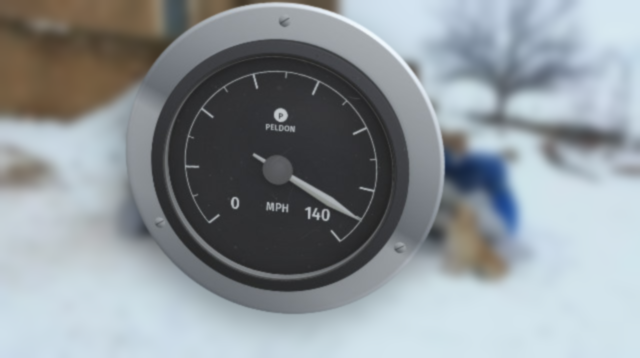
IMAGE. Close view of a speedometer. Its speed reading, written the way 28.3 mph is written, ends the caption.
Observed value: 130 mph
